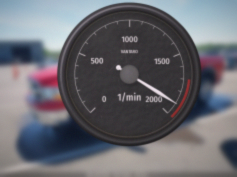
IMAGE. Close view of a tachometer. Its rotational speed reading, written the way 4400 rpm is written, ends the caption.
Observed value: 1900 rpm
